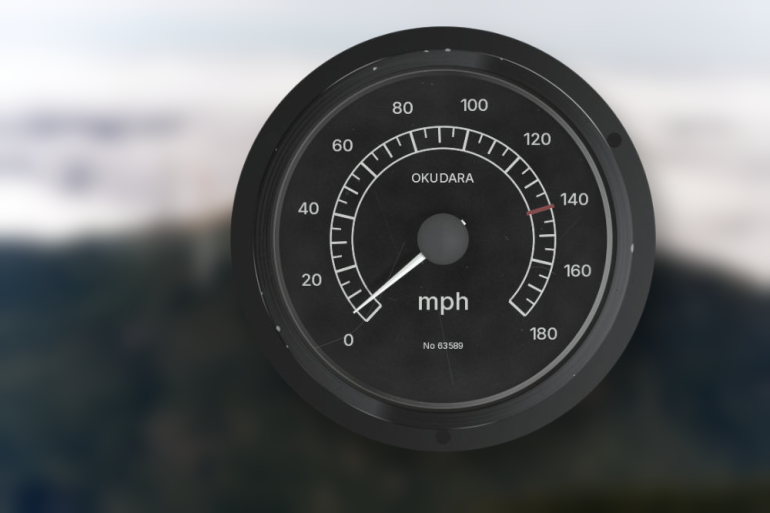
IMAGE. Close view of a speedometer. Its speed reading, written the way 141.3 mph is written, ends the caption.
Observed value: 5 mph
